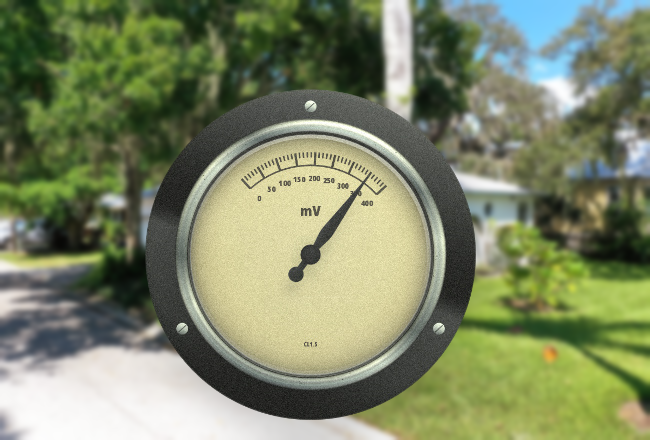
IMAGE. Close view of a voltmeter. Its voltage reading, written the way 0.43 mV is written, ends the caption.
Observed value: 350 mV
